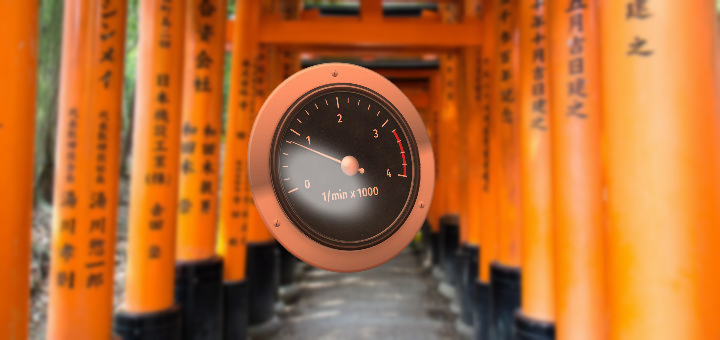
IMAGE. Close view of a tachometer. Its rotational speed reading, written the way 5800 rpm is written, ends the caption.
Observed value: 800 rpm
